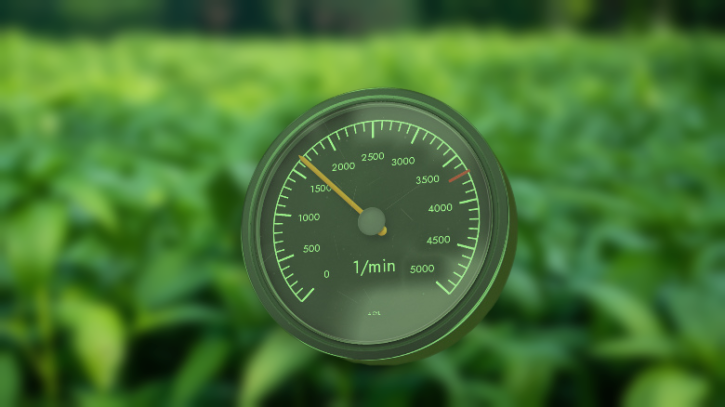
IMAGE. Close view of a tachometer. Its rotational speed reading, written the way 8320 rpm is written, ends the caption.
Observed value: 1650 rpm
